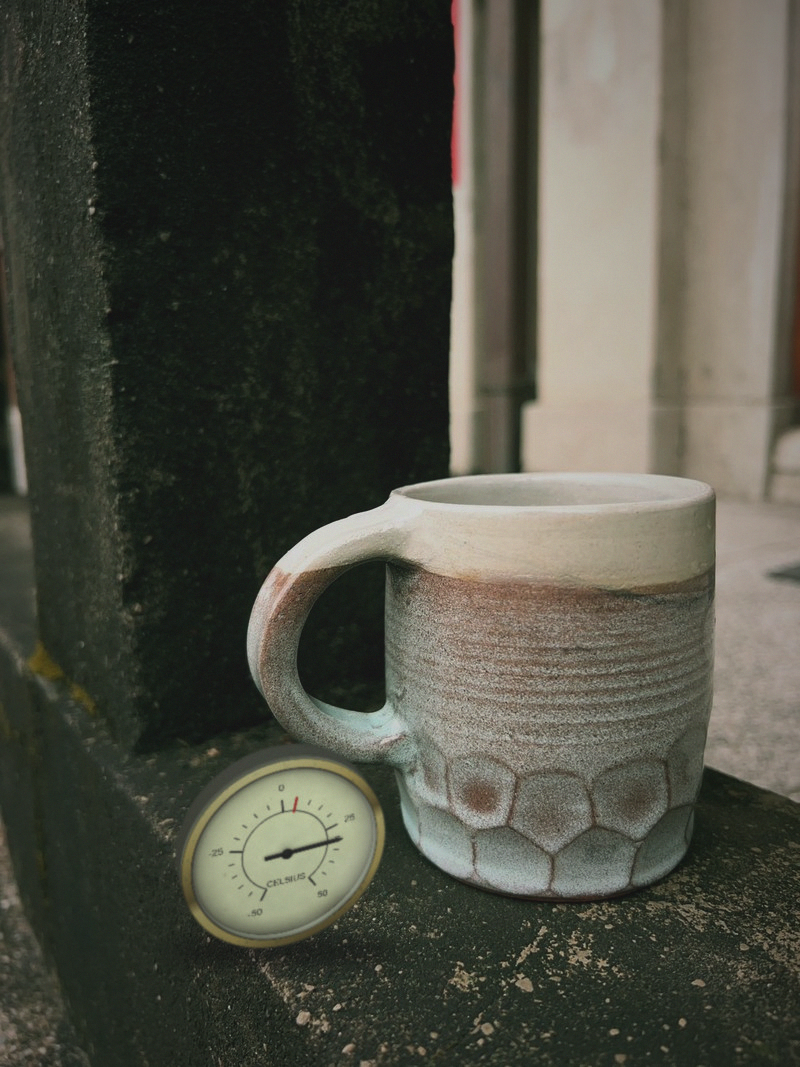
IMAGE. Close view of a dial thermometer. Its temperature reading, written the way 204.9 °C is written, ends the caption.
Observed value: 30 °C
